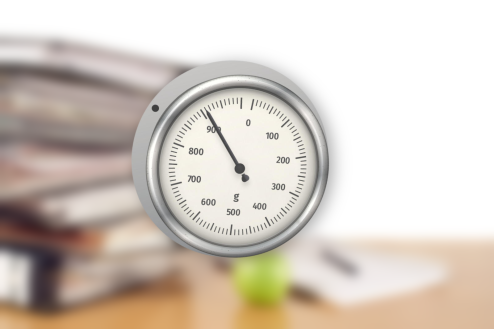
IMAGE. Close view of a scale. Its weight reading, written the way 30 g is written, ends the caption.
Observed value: 910 g
